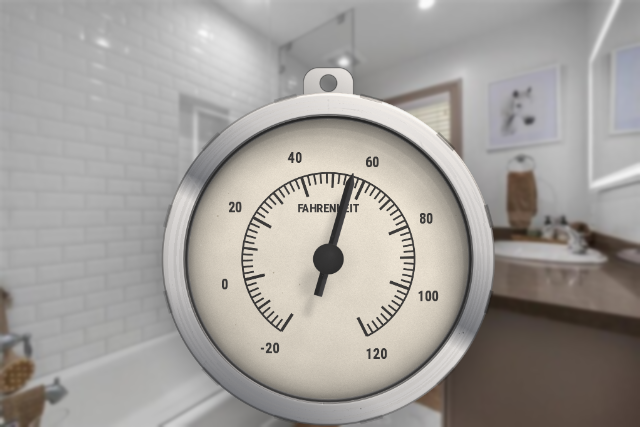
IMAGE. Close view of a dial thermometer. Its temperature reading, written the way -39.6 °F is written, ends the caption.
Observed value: 56 °F
